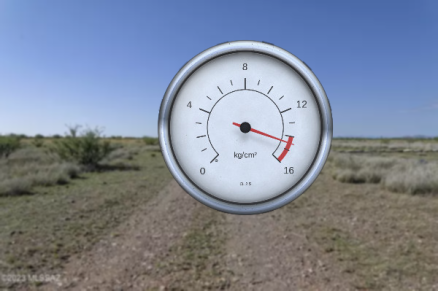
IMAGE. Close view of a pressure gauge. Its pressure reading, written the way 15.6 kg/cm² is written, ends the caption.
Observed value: 14.5 kg/cm²
